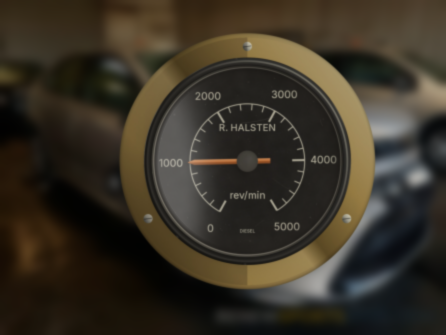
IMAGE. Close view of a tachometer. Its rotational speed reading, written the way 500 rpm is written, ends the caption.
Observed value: 1000 rpm
